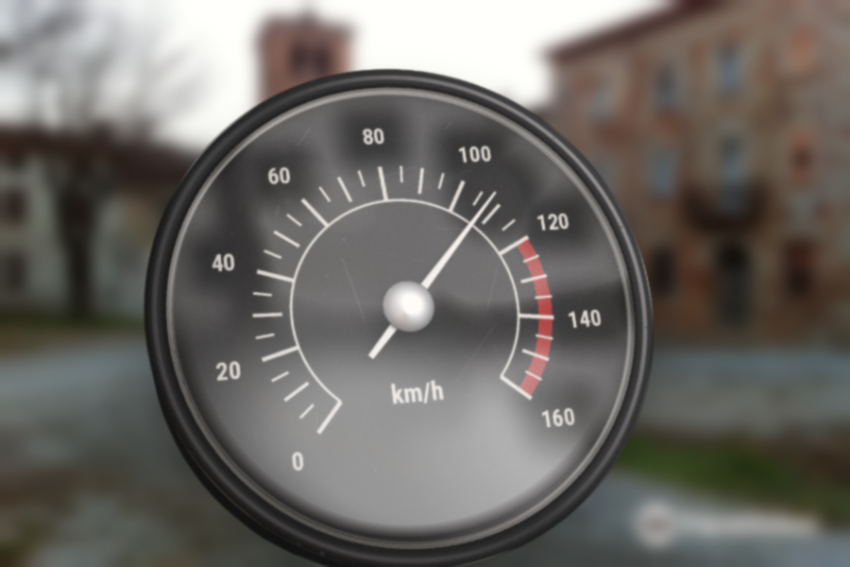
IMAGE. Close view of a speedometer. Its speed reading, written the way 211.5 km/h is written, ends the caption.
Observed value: 107.5 km/h
